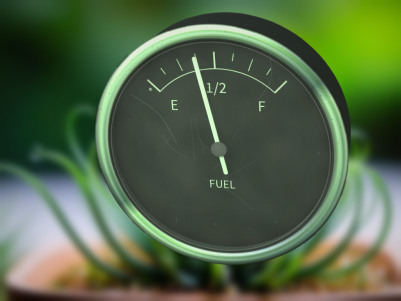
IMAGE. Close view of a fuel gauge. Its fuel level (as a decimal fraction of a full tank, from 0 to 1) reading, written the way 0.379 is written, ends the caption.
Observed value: 0.375
